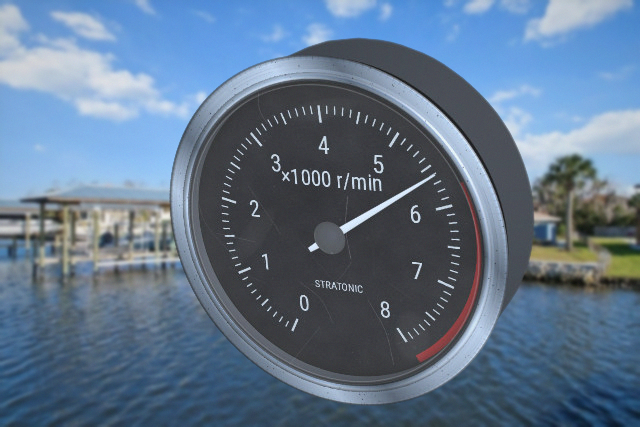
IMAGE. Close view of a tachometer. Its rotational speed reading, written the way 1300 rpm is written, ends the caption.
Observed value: 5600 rpm
